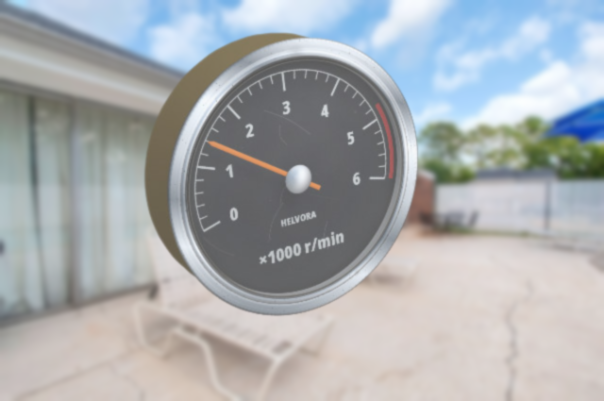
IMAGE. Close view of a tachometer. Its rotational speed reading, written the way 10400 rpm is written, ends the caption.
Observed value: 1400 rpm
